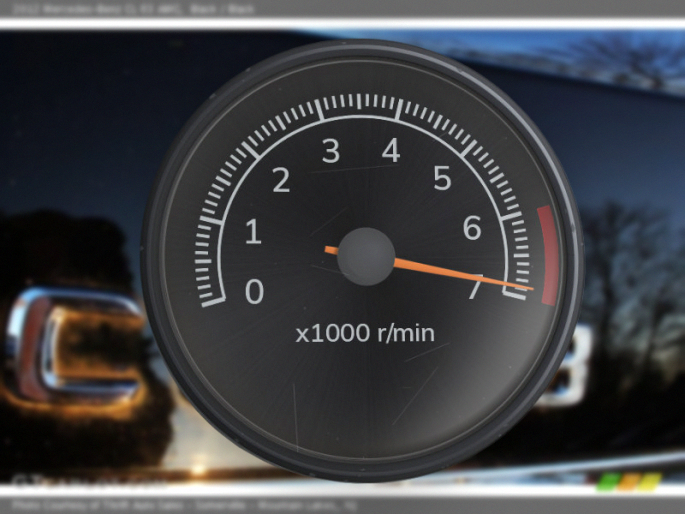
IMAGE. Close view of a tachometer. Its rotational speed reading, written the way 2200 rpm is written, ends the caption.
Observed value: 6900 rpm
